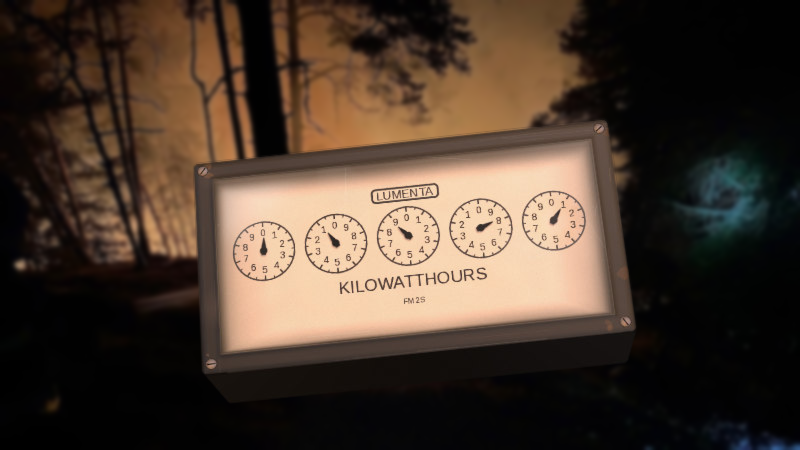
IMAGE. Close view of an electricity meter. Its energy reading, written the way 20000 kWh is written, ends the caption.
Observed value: 881 kWh
